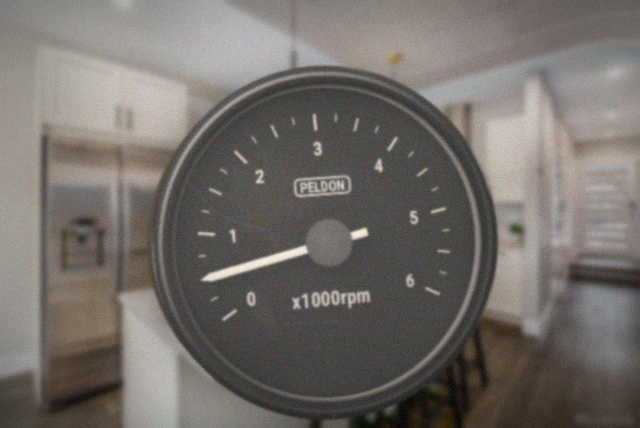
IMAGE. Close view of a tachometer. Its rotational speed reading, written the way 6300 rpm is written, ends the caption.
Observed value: 500 rpm
